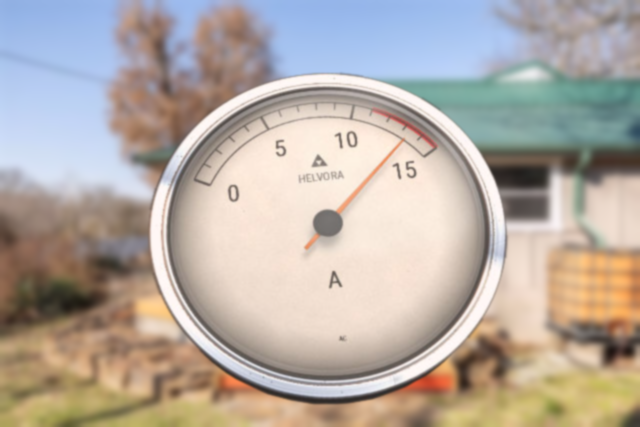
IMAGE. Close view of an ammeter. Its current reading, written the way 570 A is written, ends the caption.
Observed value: 13.5 A
